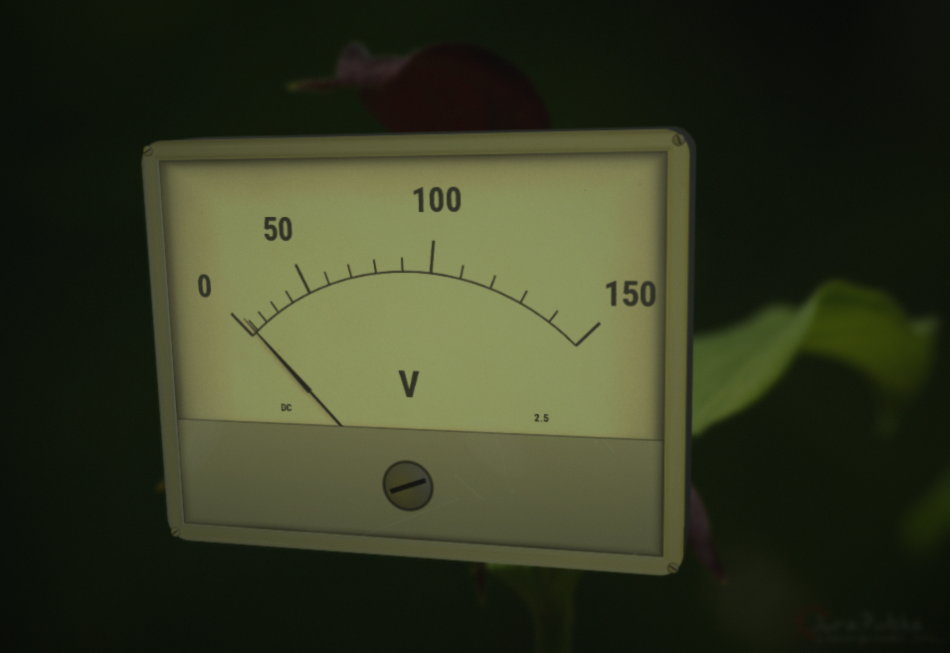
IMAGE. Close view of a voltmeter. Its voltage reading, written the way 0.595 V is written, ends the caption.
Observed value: 10 V
